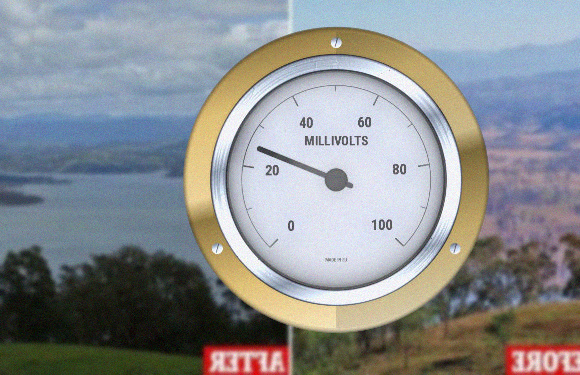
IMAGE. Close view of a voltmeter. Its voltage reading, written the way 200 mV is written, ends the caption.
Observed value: 25 mV
